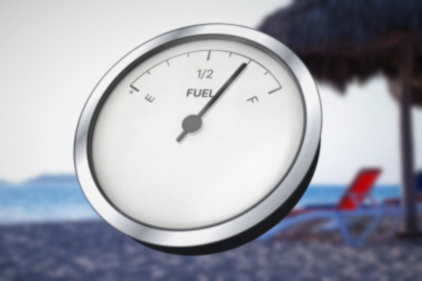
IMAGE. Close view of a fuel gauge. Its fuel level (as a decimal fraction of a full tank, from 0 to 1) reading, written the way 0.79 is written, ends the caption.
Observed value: 0.75
